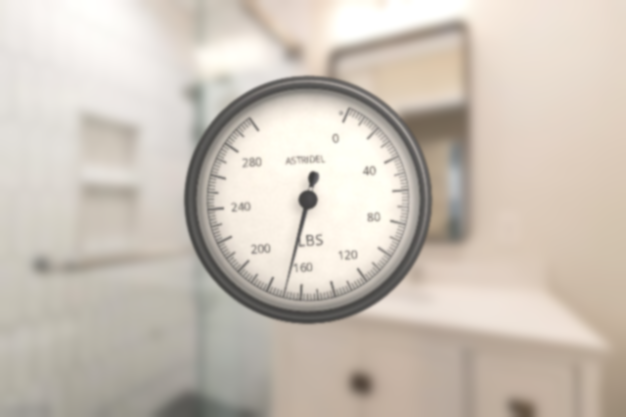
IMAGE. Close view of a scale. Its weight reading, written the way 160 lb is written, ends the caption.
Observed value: 170 lb
